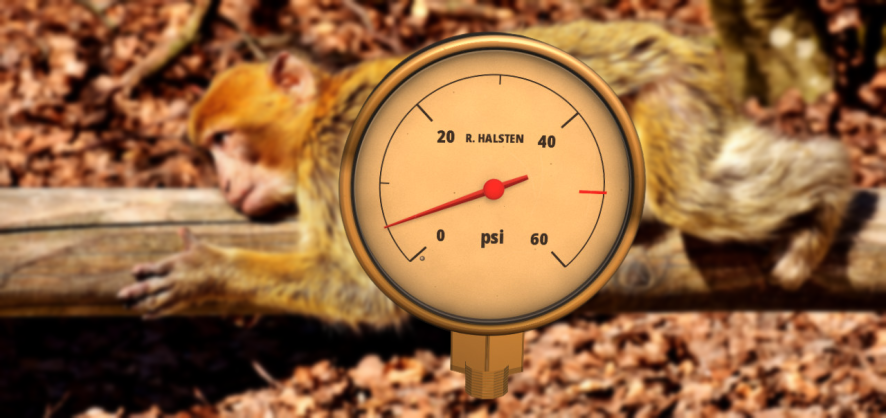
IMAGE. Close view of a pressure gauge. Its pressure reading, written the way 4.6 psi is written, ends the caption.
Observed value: 5 psi
